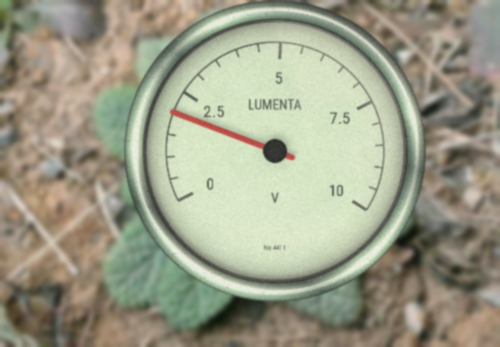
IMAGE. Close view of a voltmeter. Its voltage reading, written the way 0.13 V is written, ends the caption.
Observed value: 2 V
